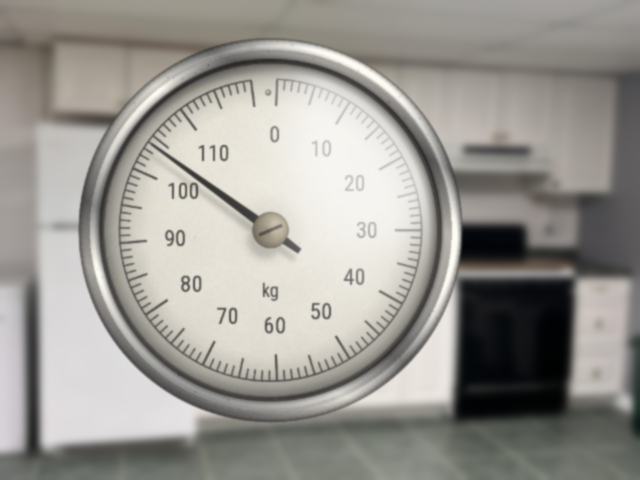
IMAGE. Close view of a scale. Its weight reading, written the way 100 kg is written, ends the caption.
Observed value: 104 kg
